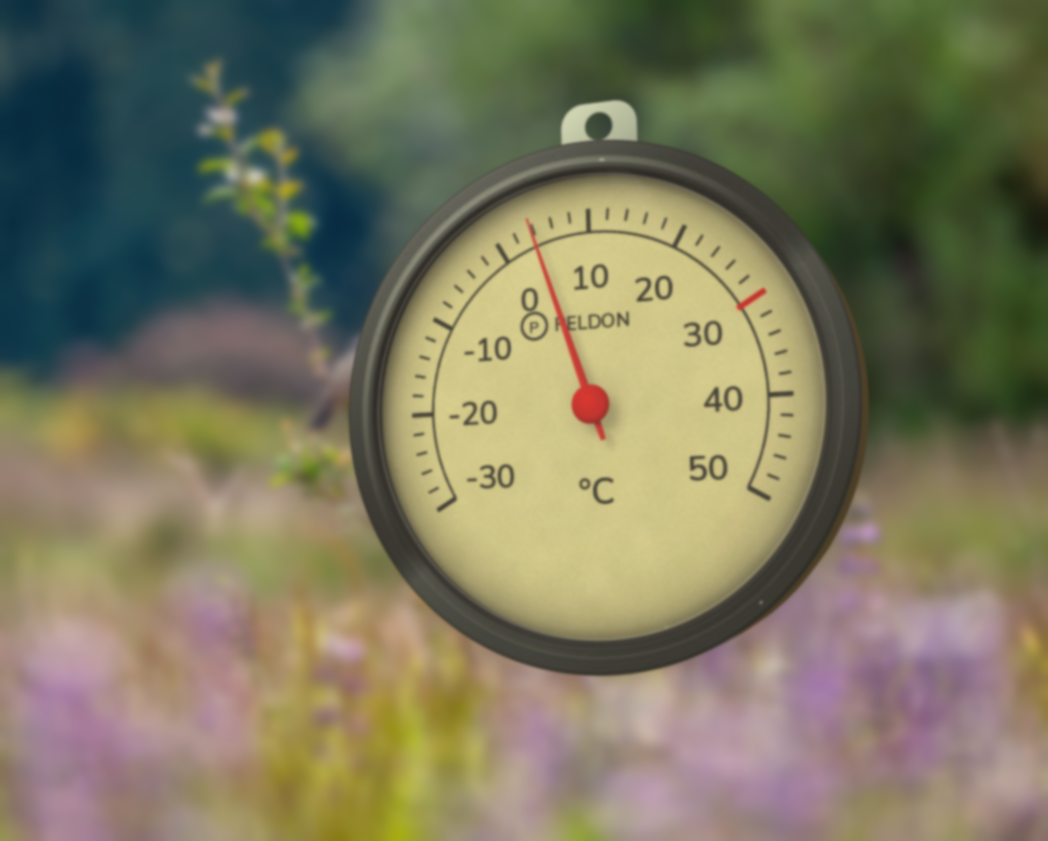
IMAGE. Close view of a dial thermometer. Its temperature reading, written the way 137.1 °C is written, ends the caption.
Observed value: 4 °C
